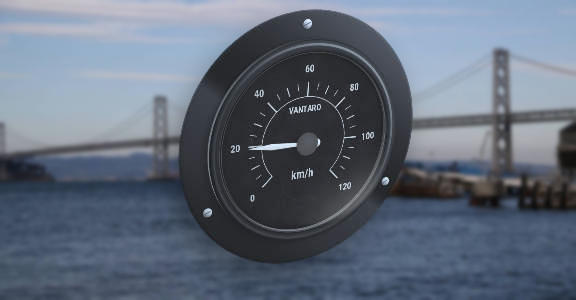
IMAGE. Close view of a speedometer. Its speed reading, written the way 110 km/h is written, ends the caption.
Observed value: 20 km/h
